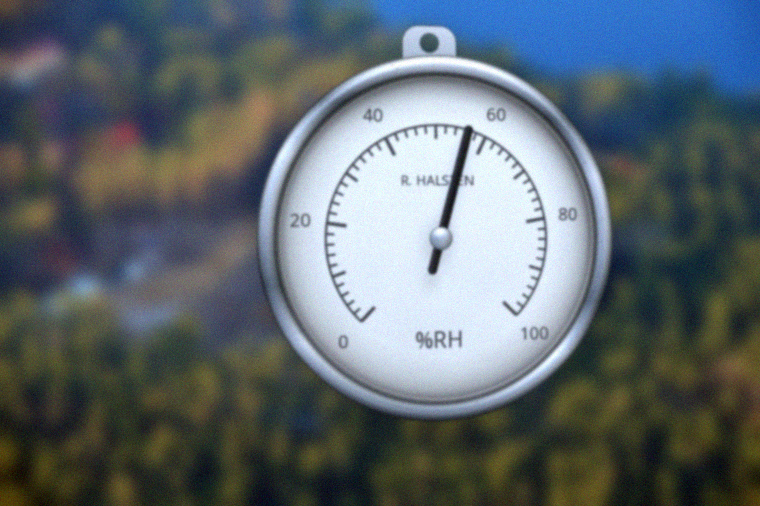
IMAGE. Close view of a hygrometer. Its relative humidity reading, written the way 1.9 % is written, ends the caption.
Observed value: 56 %
